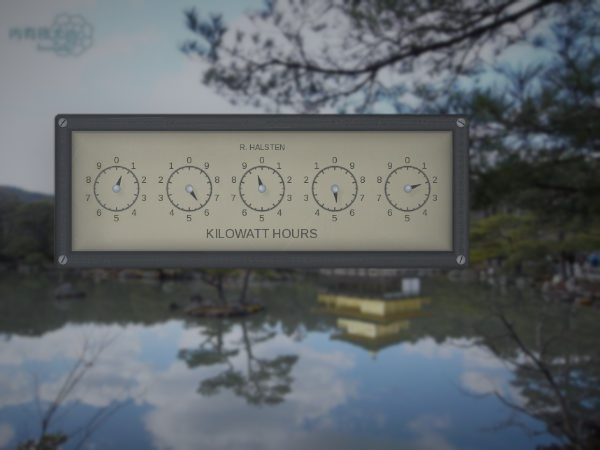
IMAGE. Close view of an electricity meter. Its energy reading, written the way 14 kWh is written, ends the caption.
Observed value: 5952 kWh
